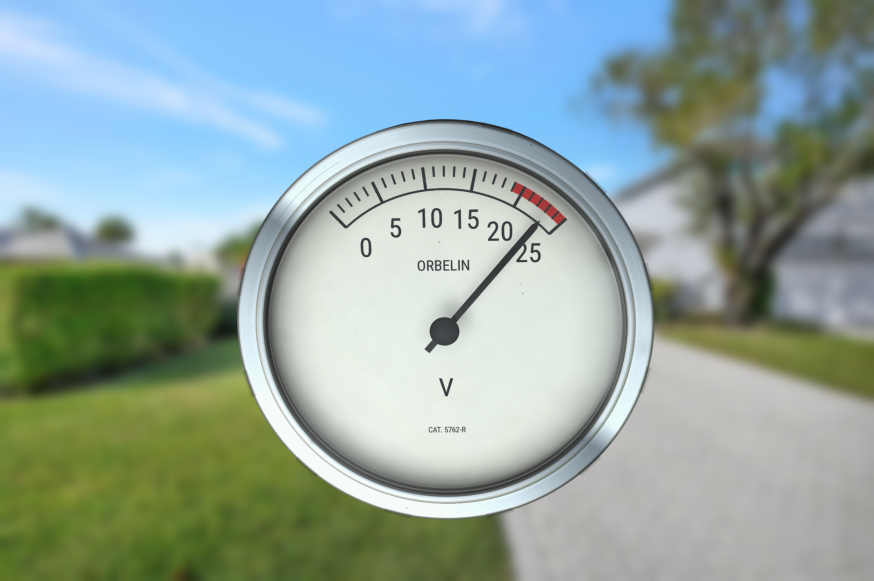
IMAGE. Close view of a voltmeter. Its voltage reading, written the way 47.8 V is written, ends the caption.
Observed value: 23 V
